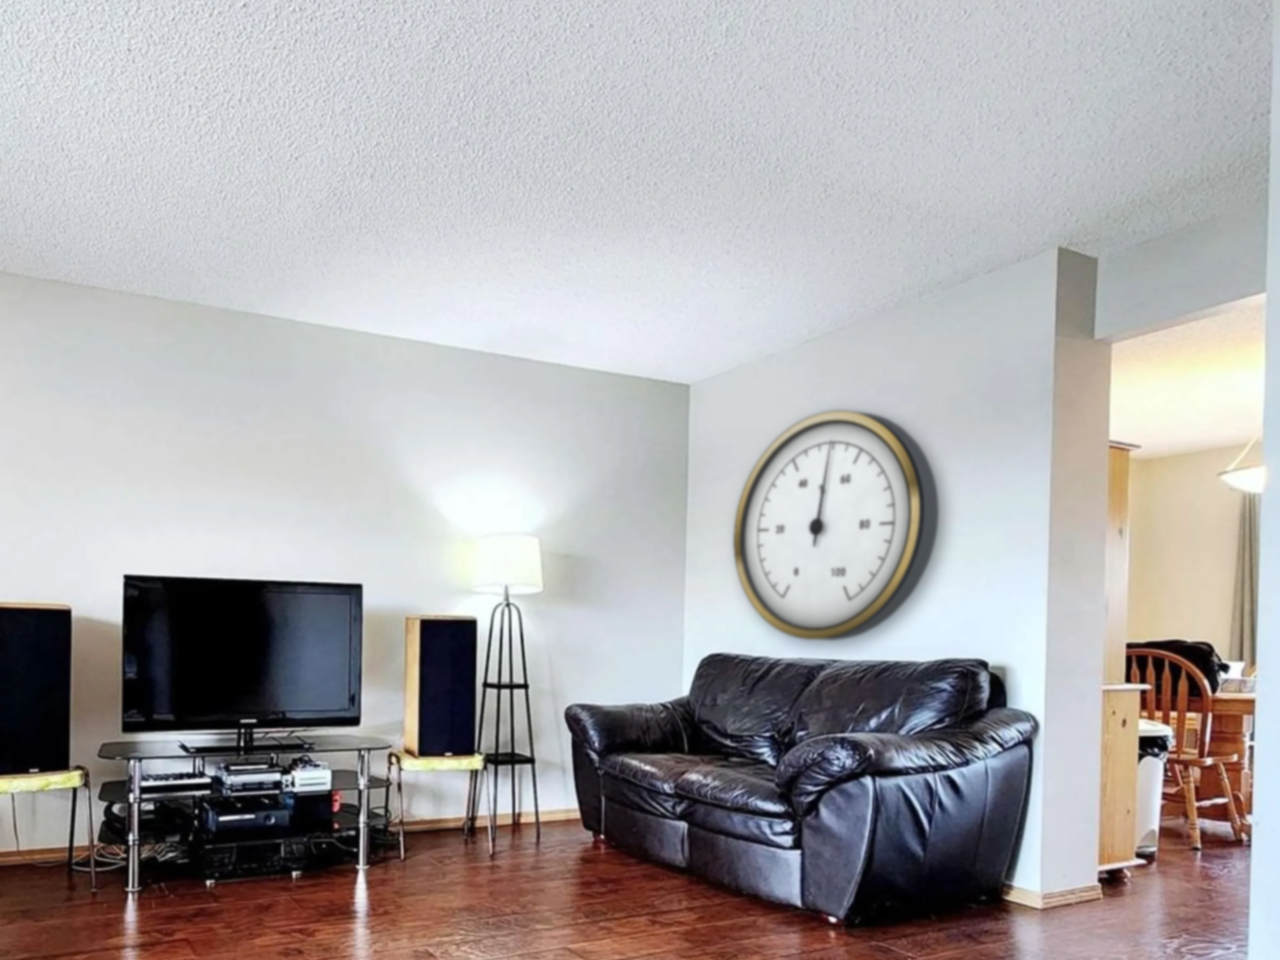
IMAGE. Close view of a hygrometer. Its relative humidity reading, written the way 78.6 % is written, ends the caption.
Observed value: 52 %
